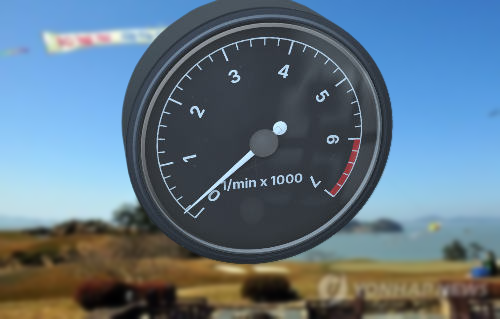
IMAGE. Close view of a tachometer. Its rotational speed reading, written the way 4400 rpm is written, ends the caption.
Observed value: 200 rpm
